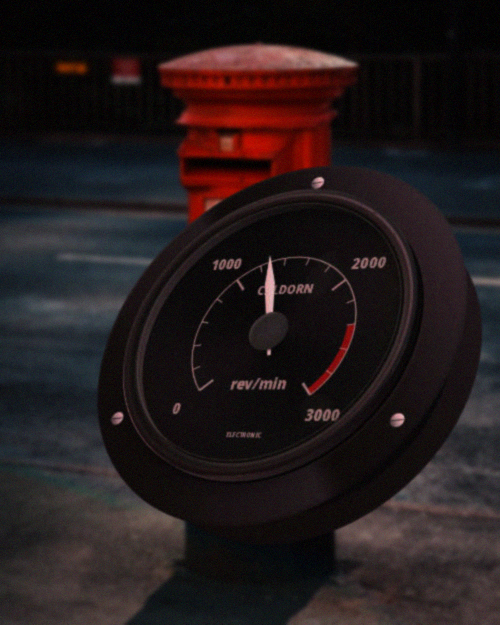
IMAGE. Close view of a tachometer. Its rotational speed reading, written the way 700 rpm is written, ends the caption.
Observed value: 1300 rpm
